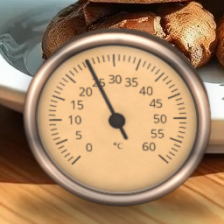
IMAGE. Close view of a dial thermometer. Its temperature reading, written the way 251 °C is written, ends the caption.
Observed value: 25 °C
